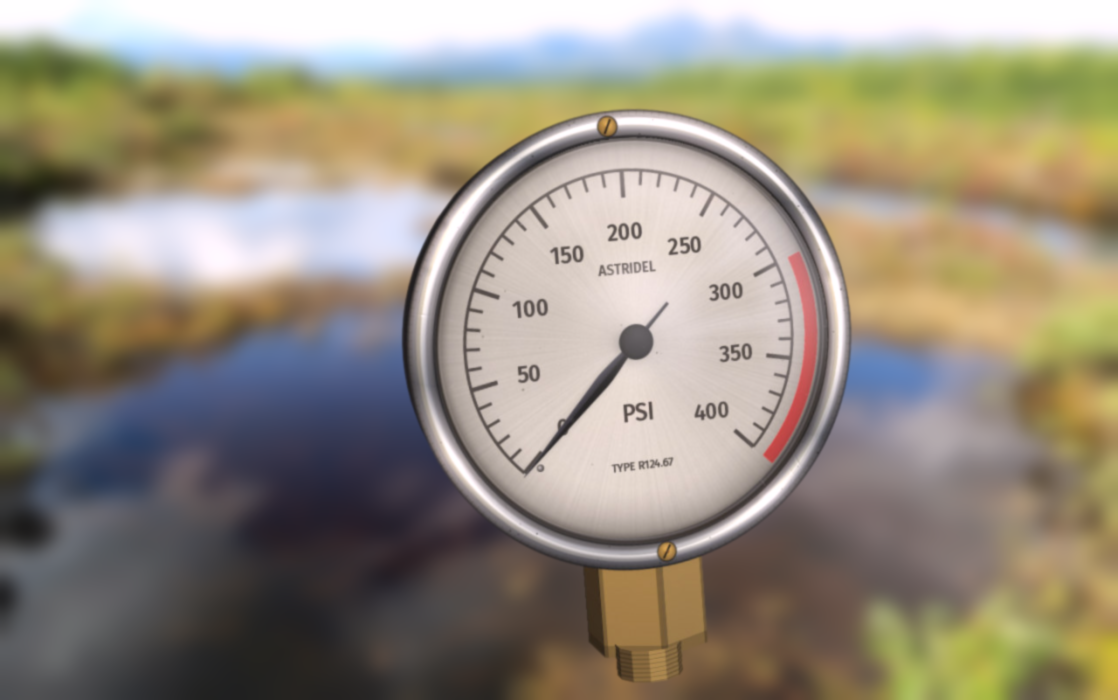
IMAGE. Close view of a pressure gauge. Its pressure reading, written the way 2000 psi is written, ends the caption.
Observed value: 0 psi
